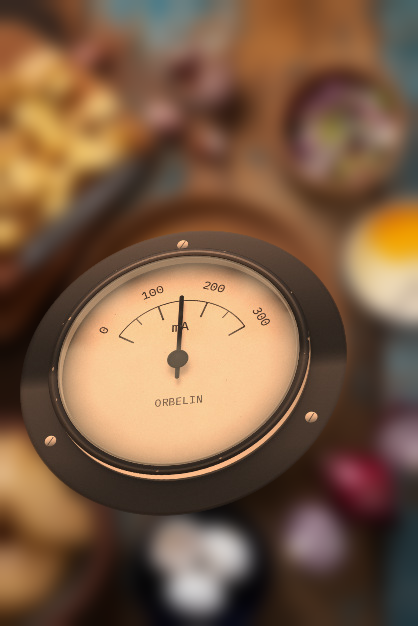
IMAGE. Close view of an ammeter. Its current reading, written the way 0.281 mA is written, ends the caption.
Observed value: 150 mA
